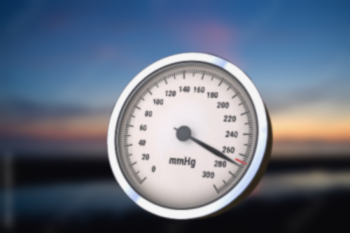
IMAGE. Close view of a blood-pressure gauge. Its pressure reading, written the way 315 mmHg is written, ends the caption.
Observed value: 270 mmHg
